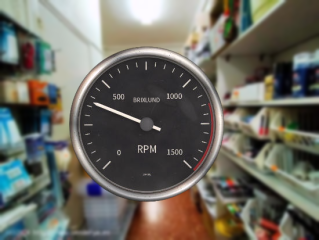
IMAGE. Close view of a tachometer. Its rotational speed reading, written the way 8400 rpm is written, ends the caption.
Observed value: 375 rpm
